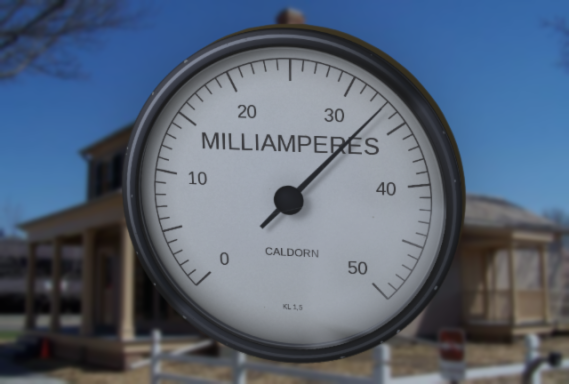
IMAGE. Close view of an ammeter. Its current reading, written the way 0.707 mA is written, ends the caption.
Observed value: 33 mA
